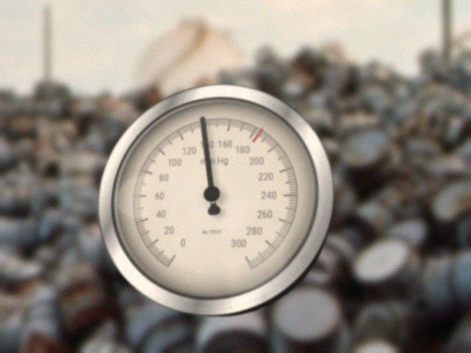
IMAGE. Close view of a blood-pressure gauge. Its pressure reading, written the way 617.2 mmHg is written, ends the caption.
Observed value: 140 mmHg
